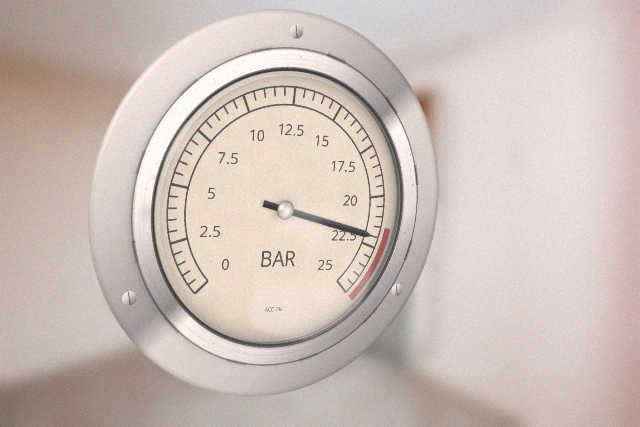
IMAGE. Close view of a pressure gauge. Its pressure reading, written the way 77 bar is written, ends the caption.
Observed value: 22 bar
